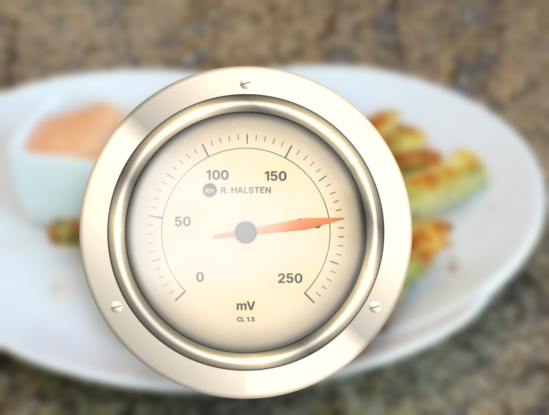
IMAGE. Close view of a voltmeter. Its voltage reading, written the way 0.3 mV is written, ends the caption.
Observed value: 200 mV
